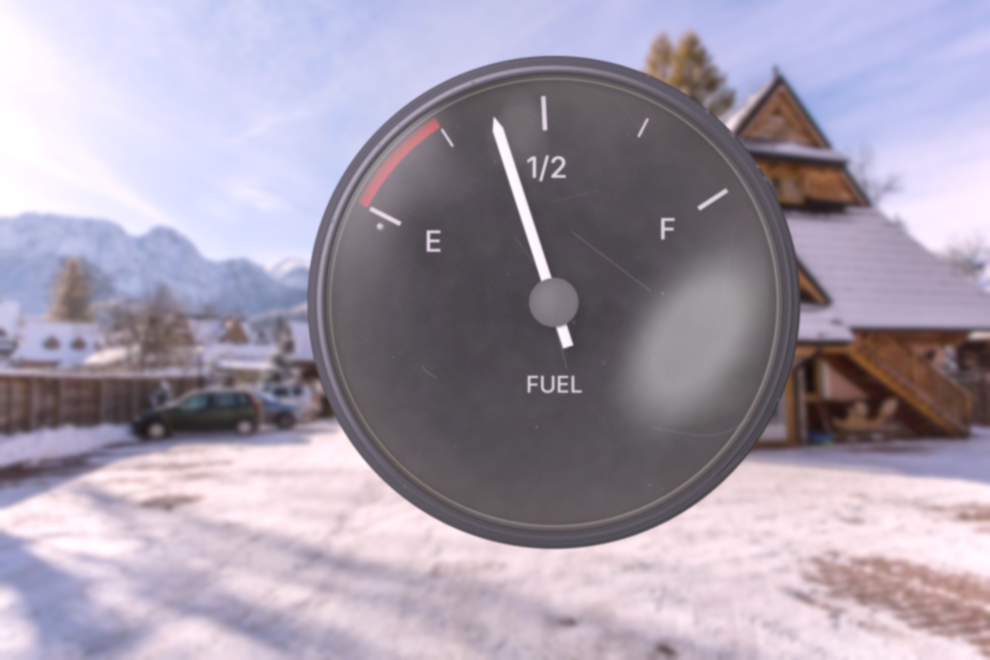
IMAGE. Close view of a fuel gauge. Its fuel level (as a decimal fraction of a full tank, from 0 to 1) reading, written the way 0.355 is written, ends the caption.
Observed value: 0.375
